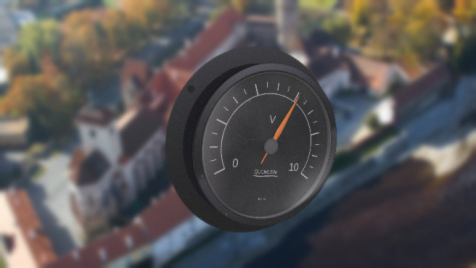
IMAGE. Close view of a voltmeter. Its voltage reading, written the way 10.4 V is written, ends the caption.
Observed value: 6 V
